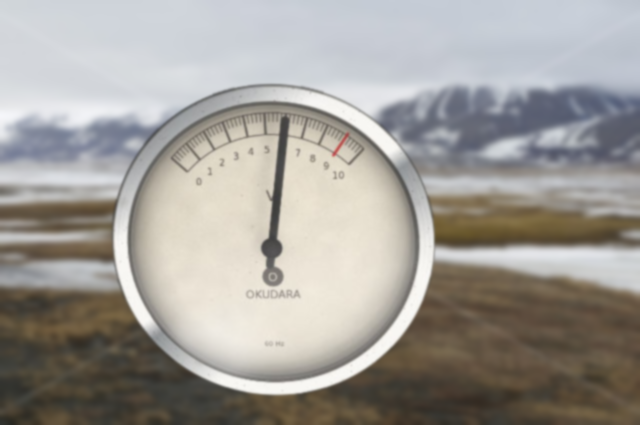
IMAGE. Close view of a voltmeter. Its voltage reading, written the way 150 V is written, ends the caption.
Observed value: 6 V
